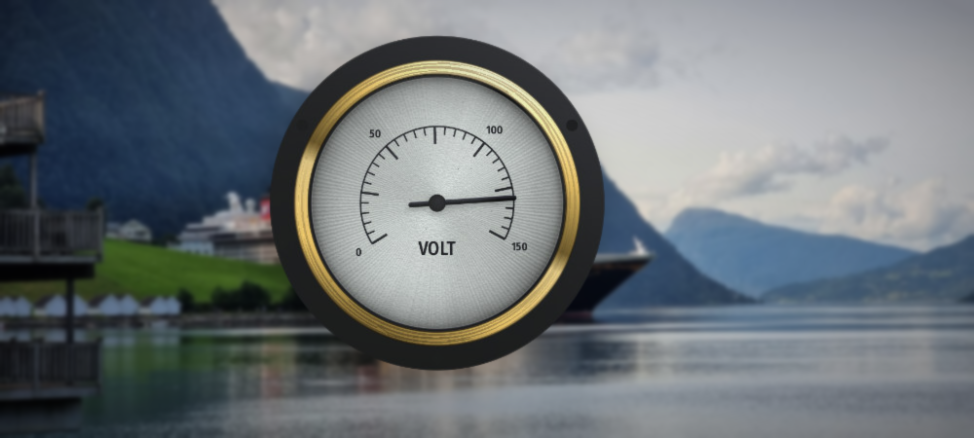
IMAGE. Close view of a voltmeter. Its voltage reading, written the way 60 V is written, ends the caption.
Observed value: 130 V
